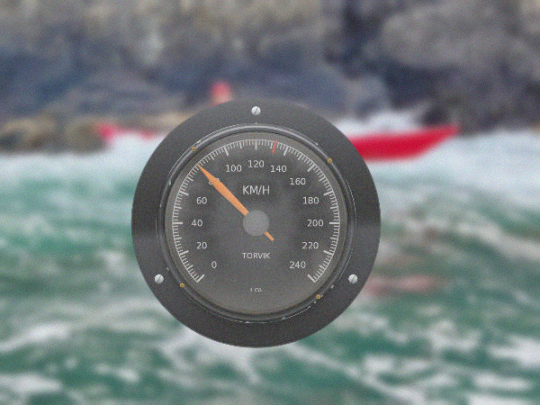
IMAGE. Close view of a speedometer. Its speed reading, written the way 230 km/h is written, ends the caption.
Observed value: 80 km/h
